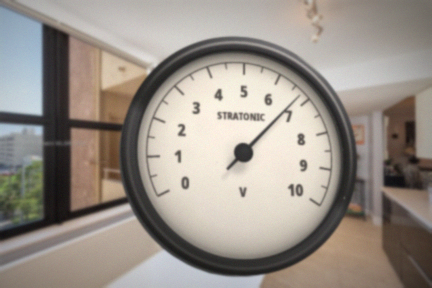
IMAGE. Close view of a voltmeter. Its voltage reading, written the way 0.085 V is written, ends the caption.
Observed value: 6.75 V
